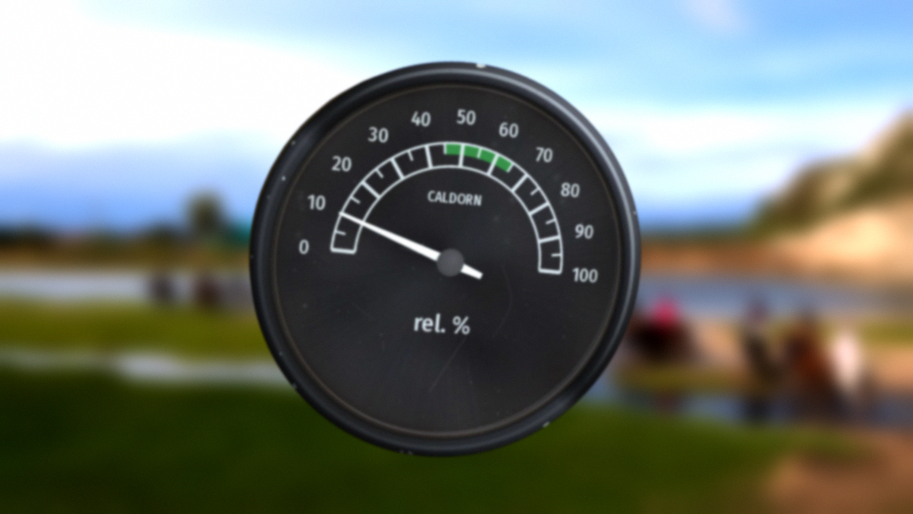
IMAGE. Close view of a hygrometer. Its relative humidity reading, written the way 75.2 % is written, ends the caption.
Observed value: 10 %
